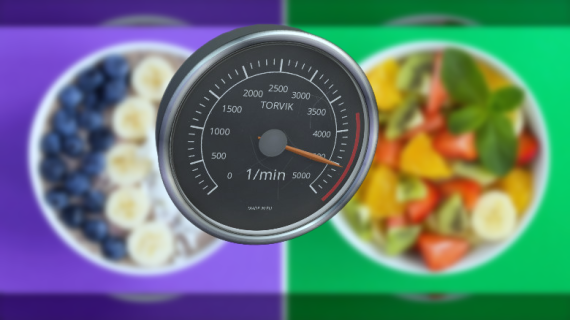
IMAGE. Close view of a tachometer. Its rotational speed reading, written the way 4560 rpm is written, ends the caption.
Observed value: 4500 rpm
